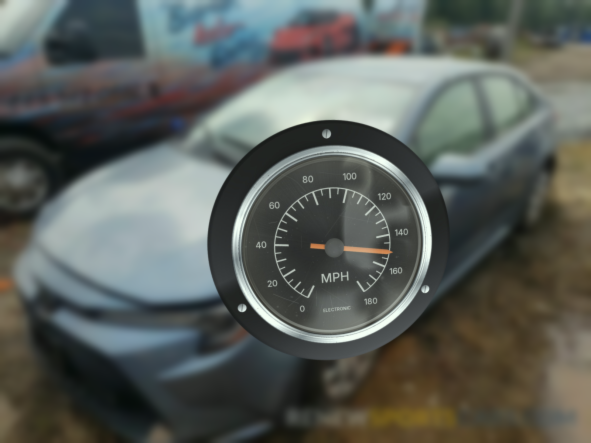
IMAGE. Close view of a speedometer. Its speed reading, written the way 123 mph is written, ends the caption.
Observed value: 150 mph
